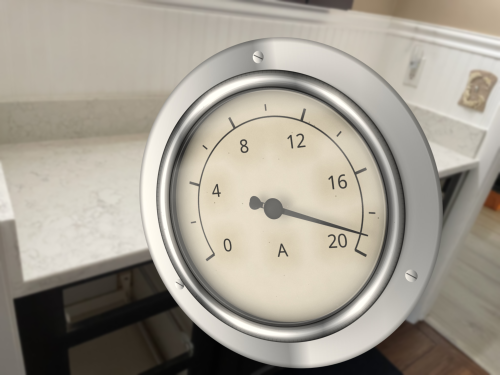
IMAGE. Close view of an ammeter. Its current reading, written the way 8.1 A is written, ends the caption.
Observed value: 19 A
